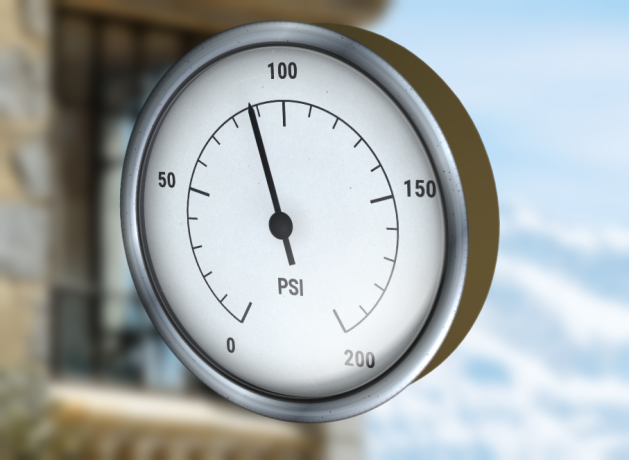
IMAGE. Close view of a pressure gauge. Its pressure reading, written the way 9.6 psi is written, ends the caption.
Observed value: 90 psi
